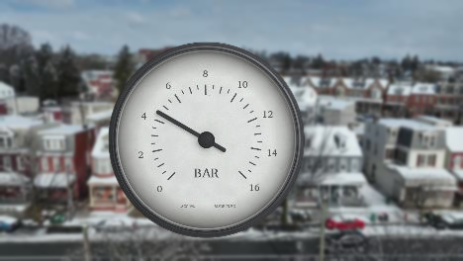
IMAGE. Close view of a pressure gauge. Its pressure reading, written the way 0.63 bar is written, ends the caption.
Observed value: 4.5 bar
